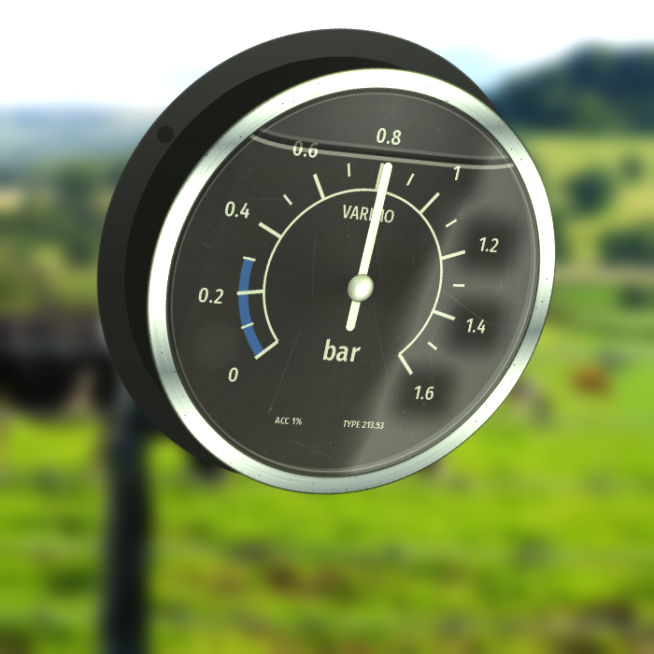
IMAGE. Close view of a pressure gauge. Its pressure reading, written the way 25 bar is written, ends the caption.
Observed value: 0.8 bar
